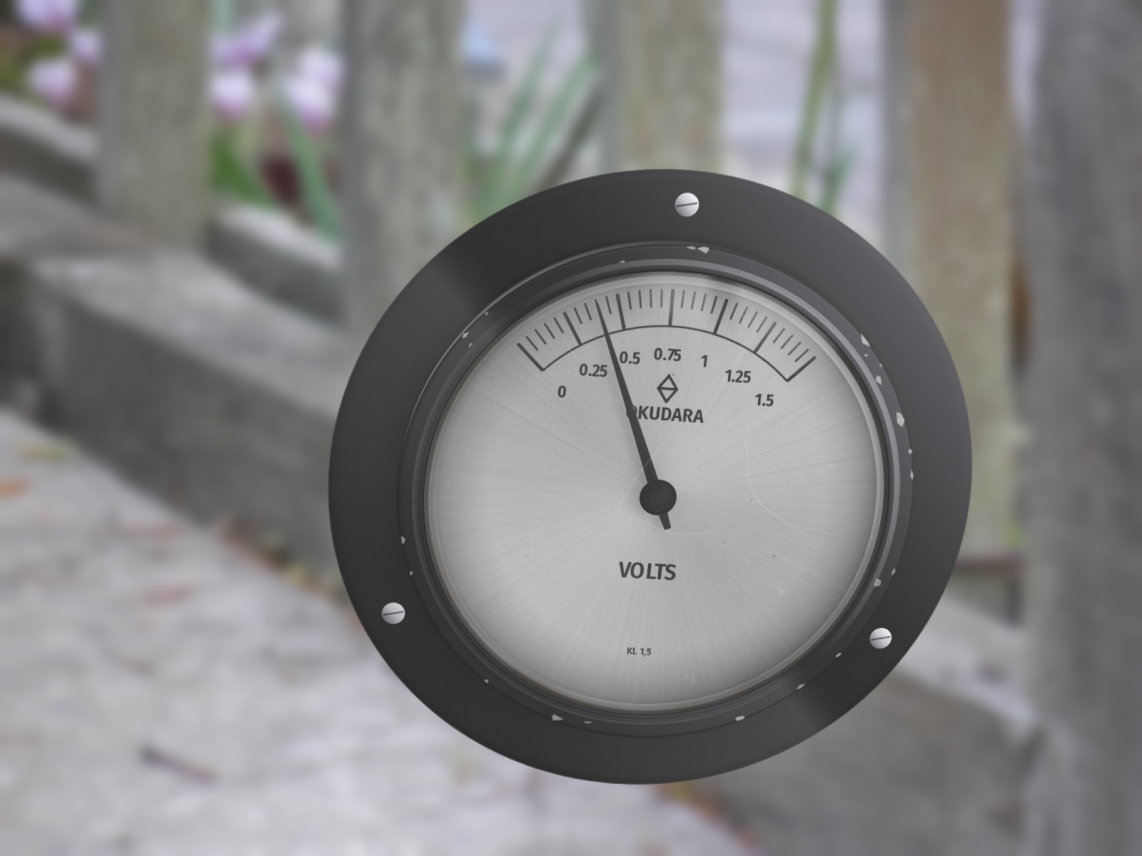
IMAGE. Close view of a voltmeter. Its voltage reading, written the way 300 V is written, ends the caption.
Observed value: 0.4 V
